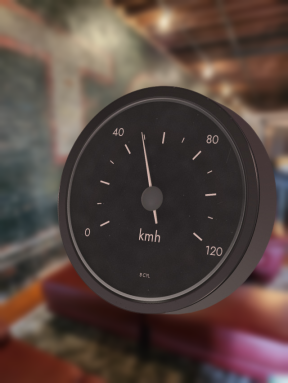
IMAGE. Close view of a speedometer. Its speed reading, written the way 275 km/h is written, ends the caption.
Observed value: 50 km/h
